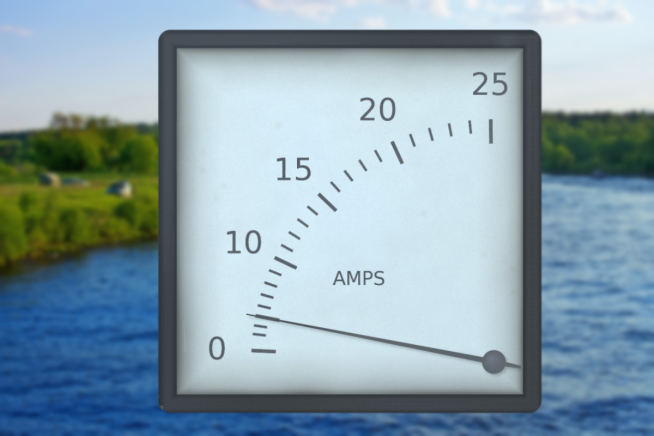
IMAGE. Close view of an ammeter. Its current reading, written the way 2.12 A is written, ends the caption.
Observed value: 5 A
